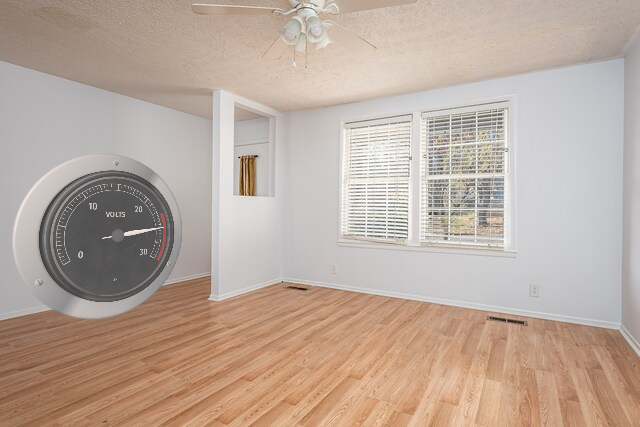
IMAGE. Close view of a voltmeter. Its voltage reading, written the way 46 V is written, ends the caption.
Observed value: 25 V
